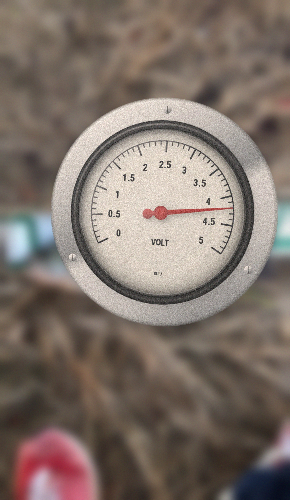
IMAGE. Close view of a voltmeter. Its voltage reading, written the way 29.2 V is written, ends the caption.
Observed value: 4.2 V
